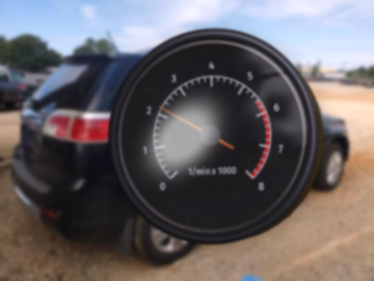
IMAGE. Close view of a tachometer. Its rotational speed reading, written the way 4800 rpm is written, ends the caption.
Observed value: 2200 rpm
